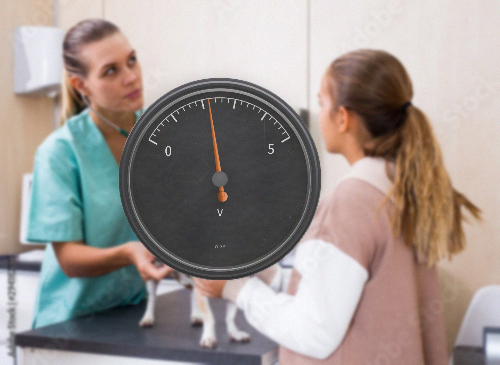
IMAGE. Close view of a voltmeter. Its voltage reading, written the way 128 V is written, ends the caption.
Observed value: 2.2 V
